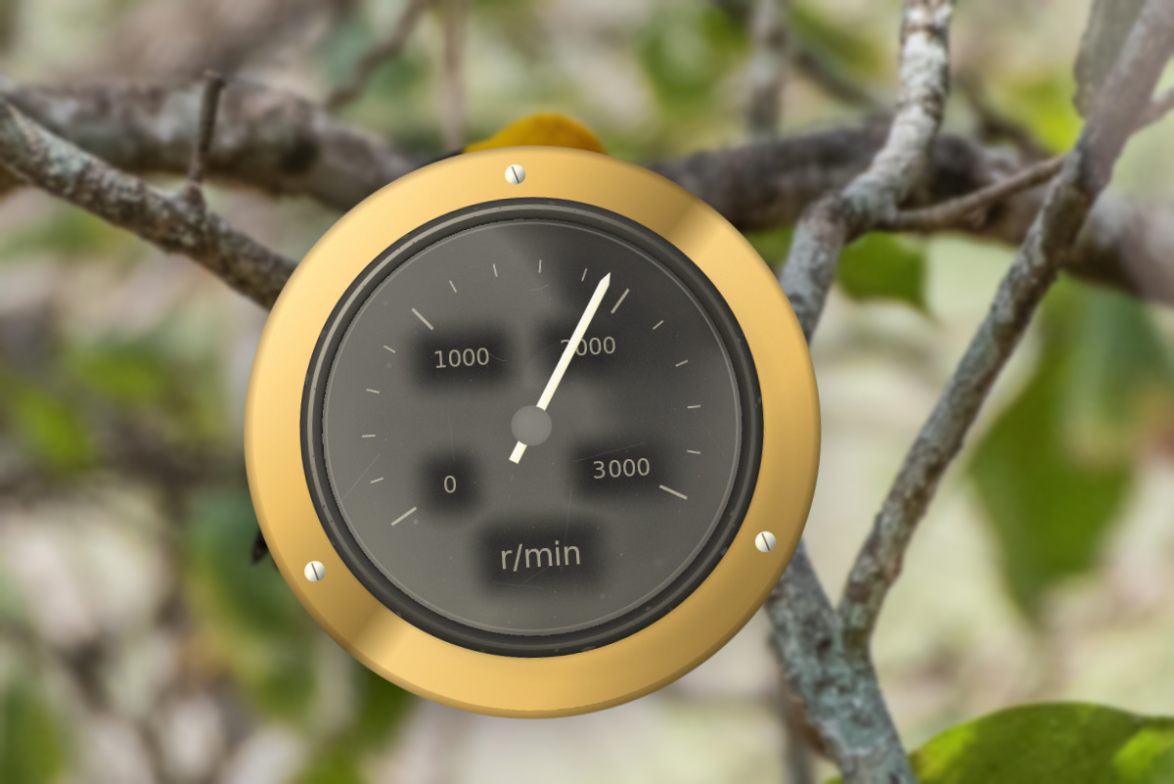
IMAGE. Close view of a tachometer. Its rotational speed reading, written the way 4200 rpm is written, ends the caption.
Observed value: 1900 rpm
